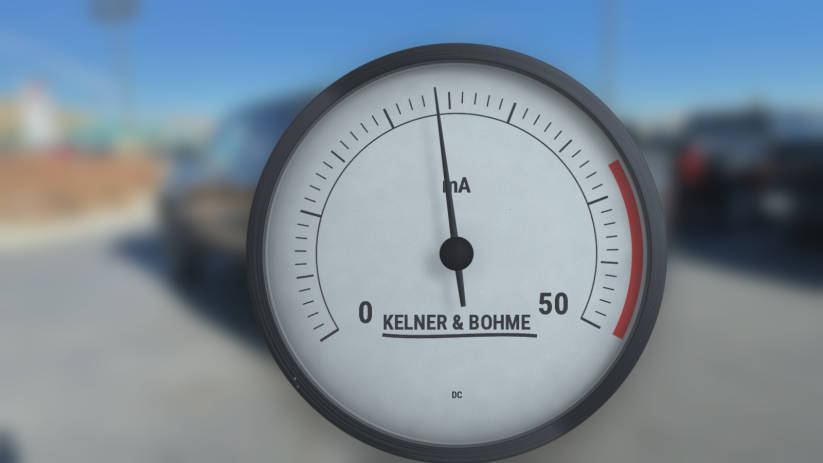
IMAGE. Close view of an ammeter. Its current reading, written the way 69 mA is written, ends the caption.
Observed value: 24 mA
